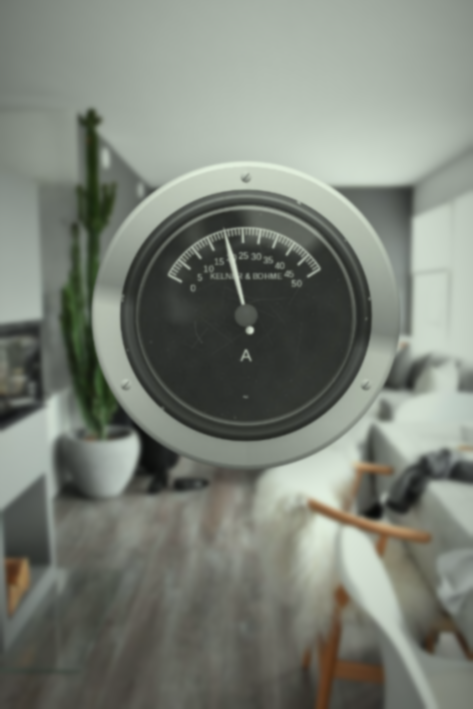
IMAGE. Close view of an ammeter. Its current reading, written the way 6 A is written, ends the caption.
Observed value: 20 A
